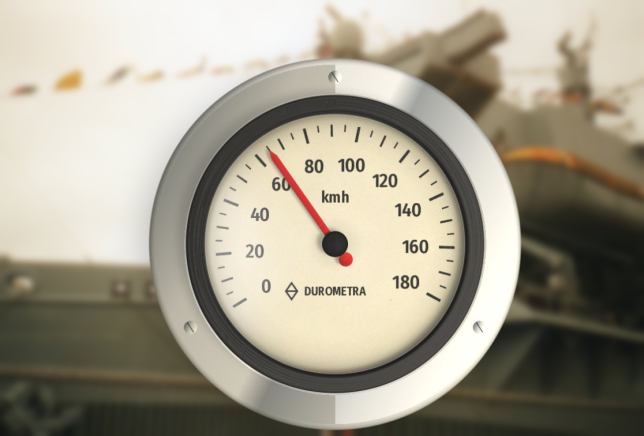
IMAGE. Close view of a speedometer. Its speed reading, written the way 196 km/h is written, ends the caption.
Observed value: 65 km/h
